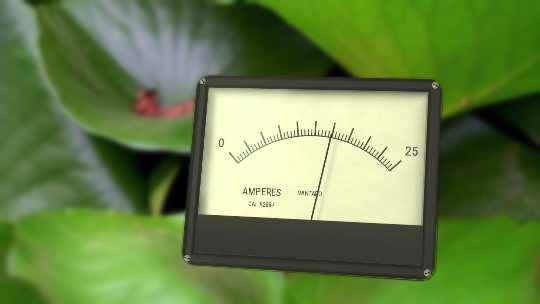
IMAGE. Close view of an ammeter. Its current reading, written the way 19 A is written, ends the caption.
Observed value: 15 A
